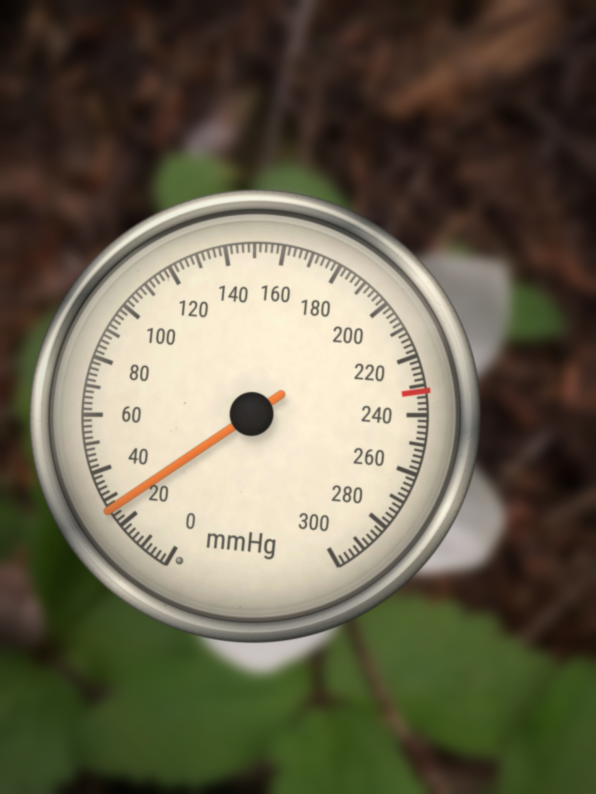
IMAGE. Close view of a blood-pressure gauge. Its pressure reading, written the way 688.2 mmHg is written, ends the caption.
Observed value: 26 mmHg
